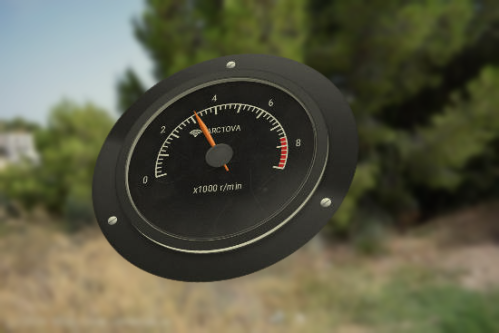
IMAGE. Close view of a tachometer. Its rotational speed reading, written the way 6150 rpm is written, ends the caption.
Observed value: 3200 rpm
